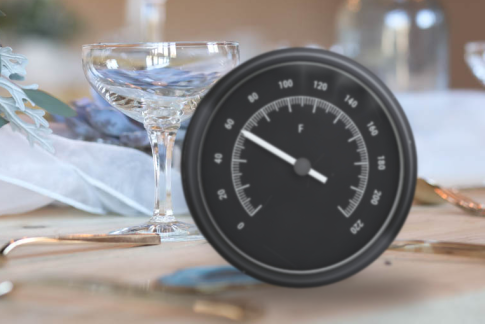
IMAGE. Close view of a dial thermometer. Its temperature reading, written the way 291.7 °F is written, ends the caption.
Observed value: 60 °F
